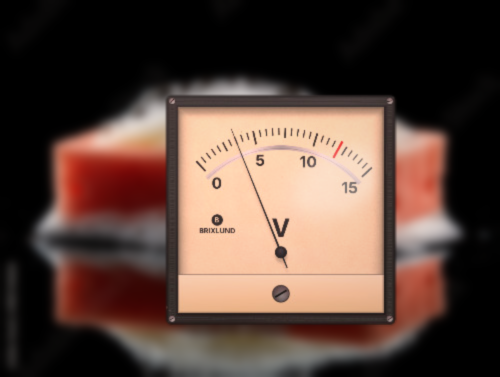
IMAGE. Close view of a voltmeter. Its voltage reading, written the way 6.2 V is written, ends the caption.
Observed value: 3.5 V
